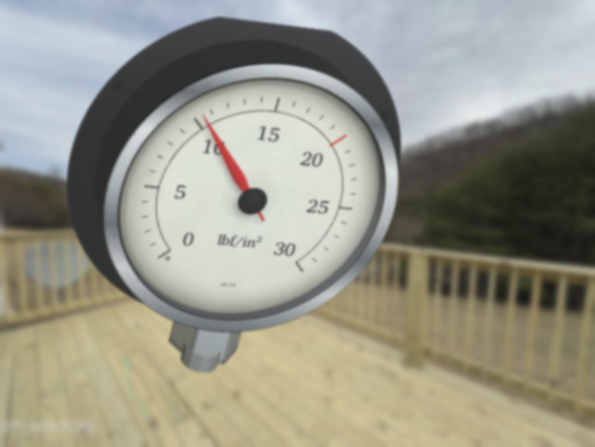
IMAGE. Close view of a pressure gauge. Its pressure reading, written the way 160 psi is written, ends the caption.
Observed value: 10.5 psi
